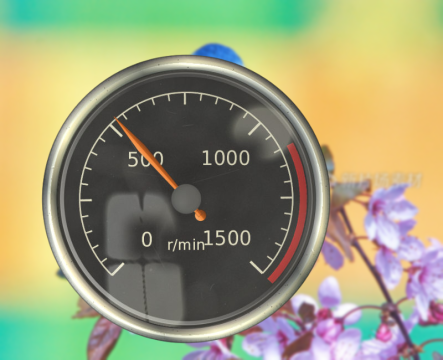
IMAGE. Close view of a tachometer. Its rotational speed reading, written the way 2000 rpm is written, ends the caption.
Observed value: 525 rpm
